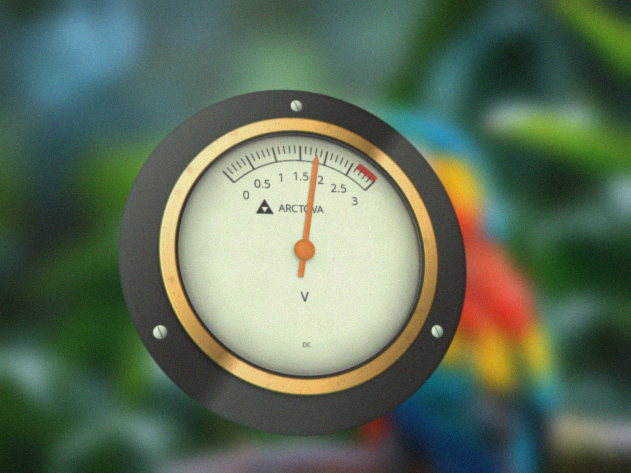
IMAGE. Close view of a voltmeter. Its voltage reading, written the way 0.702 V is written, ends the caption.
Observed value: 1.8 V
